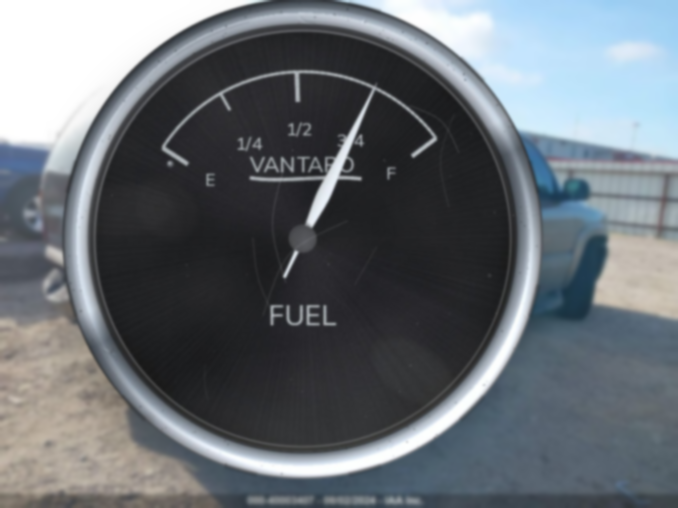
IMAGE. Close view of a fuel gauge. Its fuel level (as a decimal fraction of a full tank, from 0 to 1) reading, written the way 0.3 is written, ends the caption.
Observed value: 0.75
